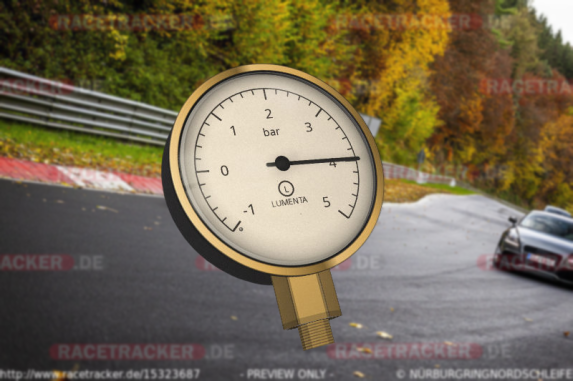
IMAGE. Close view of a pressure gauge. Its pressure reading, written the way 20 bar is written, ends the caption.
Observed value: 4 bar
